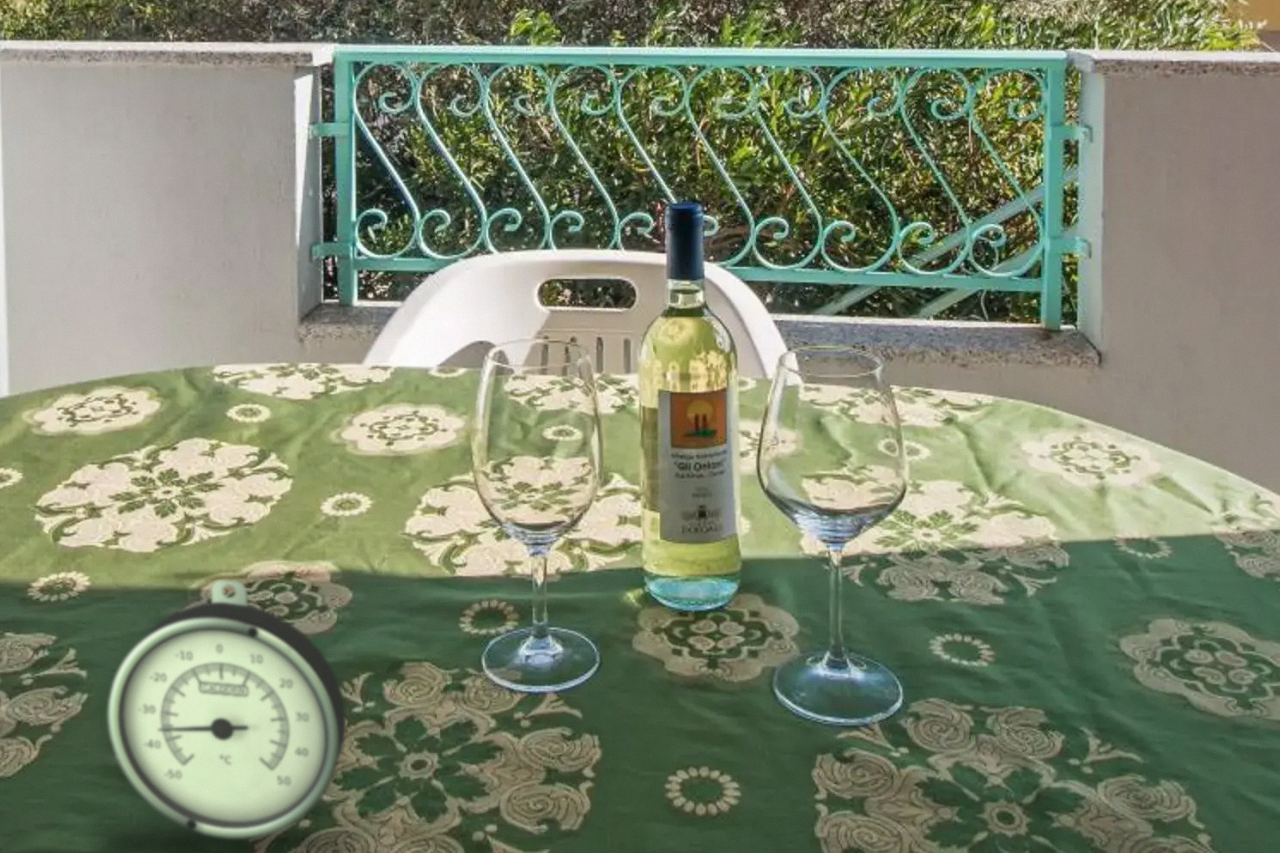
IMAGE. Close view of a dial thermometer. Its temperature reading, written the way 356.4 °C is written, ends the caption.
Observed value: -35 °C
